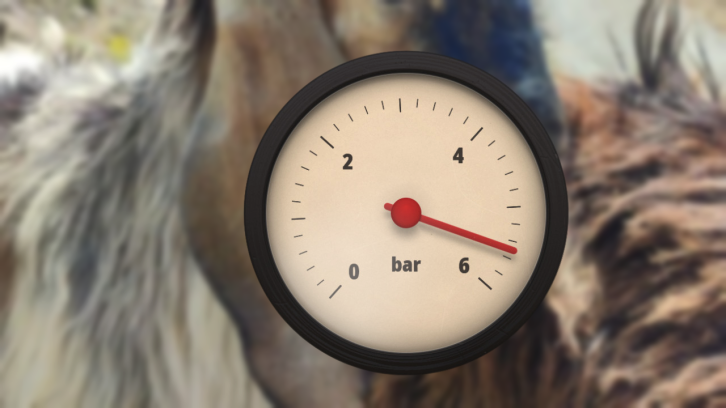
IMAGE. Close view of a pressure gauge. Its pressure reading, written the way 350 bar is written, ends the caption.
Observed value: 5.5 bar
